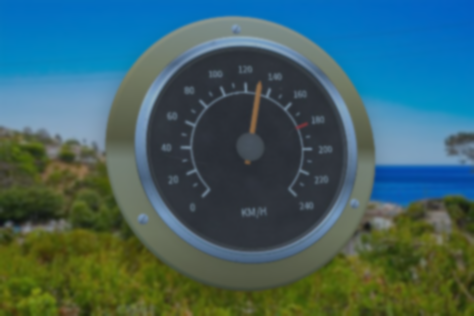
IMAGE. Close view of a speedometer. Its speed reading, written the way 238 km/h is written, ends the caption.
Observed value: 130 km/h
